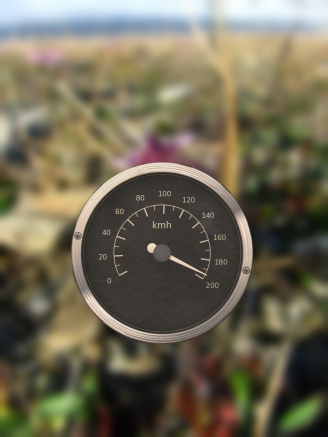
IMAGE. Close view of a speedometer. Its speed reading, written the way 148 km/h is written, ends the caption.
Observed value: 195 km/h
